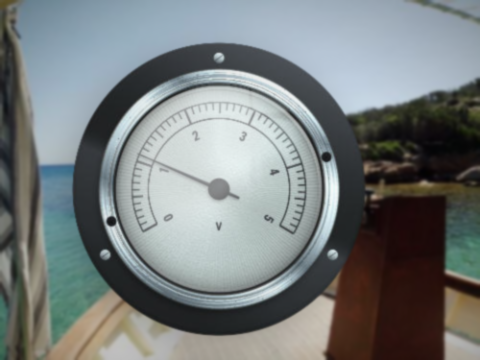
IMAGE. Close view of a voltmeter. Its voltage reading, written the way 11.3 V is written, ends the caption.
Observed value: 1.1 V
